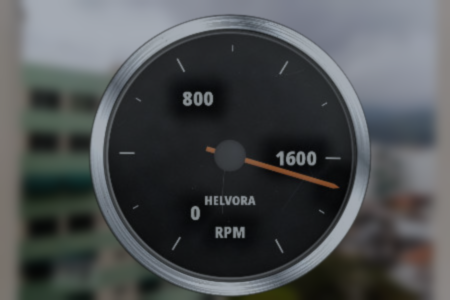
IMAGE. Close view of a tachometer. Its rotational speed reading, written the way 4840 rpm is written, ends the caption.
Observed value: 1700 rpm
